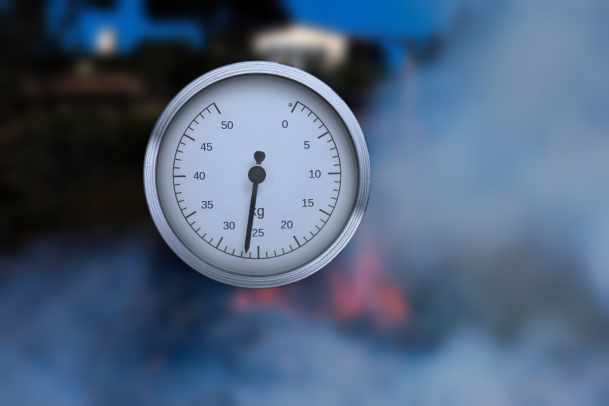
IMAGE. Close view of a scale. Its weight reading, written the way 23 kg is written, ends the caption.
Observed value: 26.5 kg
